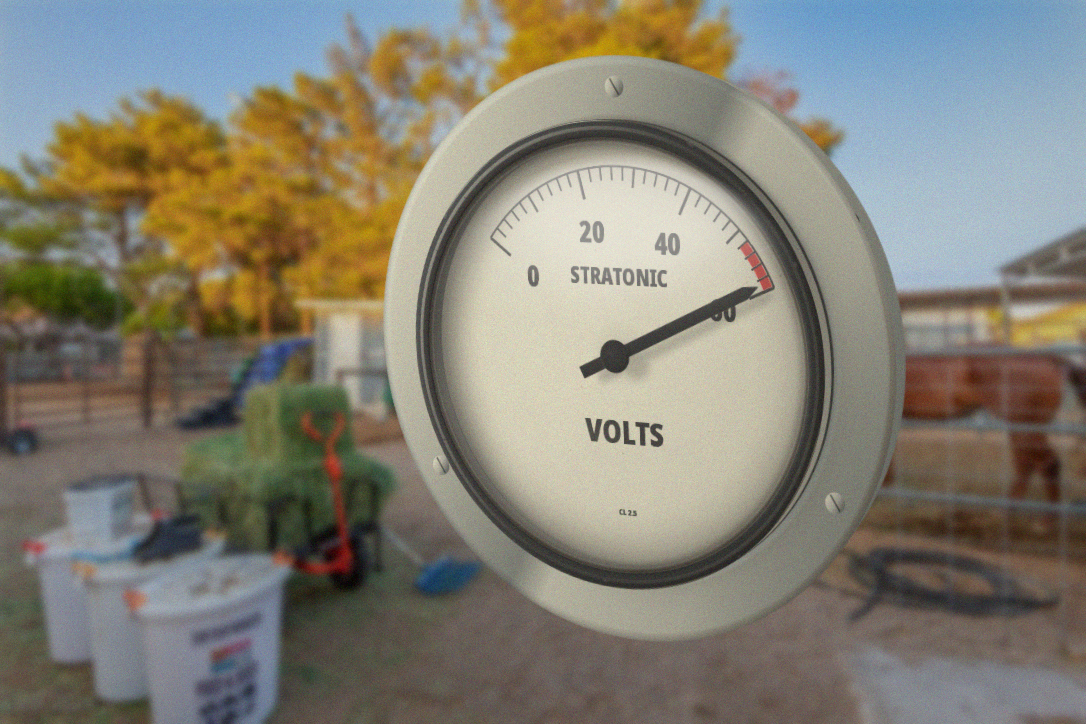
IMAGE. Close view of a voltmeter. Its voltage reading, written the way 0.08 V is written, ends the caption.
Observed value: 59 V
